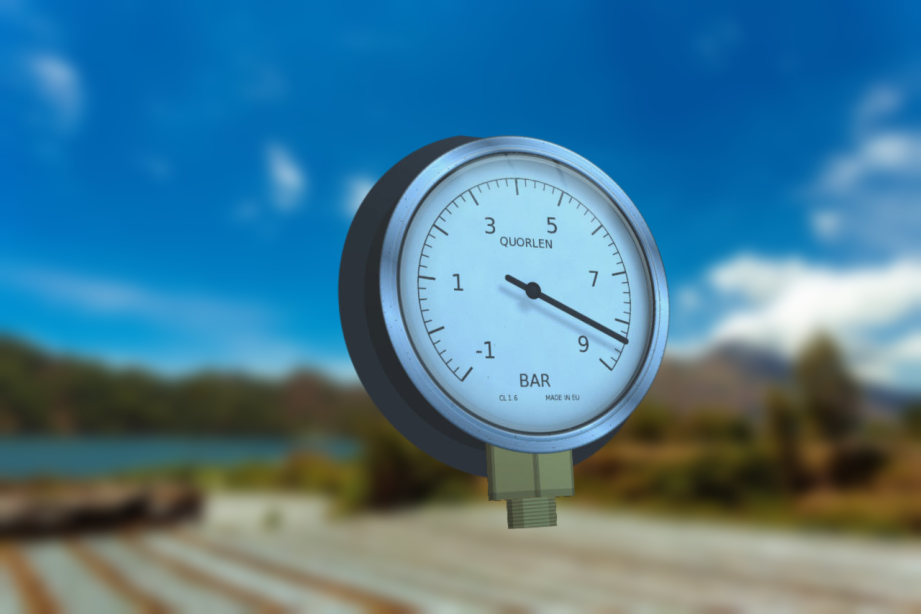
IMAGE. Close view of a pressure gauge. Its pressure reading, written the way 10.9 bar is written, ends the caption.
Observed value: 8.4 bar
